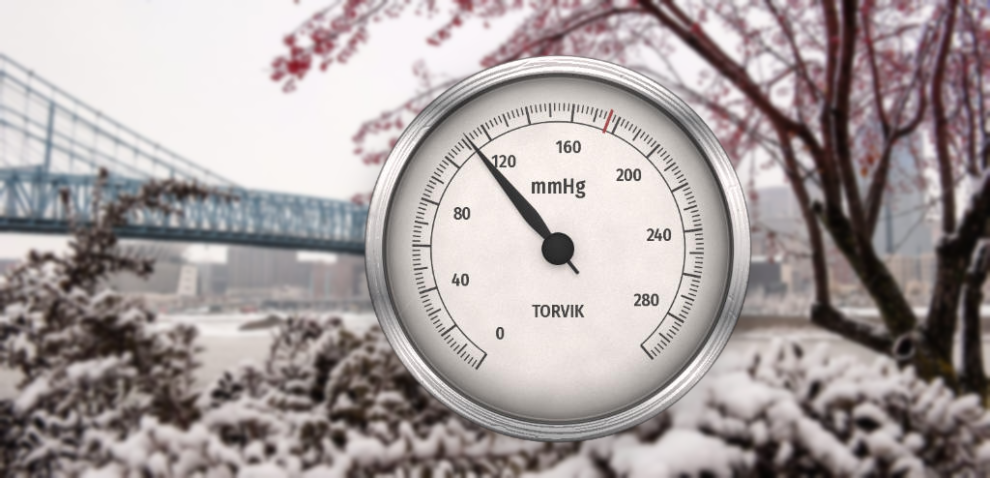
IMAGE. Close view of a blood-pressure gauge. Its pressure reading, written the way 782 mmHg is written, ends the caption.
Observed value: 112 mmHg
